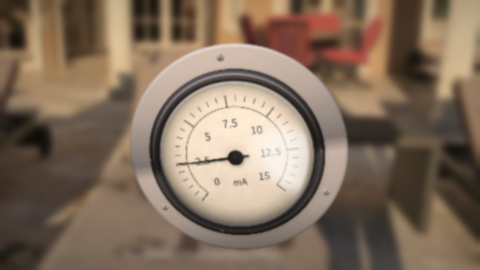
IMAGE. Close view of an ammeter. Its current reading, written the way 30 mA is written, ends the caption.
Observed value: 2.5 mA
